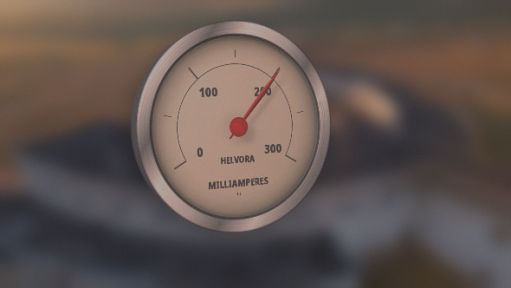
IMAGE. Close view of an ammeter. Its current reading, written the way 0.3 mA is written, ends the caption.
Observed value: 200 mA
